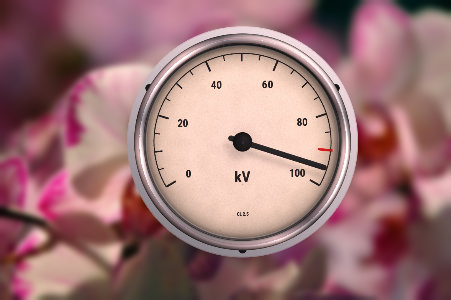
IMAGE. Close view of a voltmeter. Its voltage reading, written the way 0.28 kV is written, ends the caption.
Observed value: 95 kV
